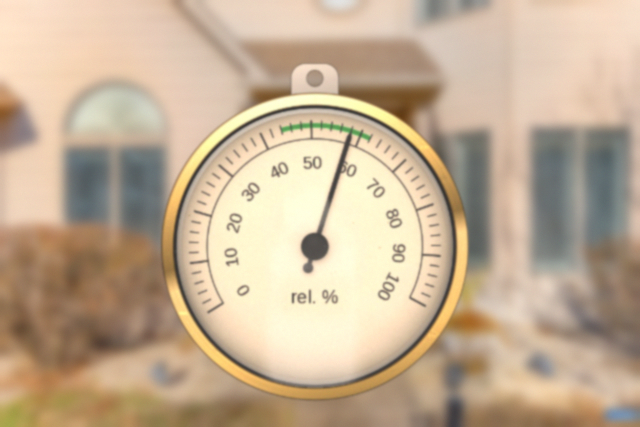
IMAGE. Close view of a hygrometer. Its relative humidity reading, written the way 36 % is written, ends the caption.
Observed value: 58 %
